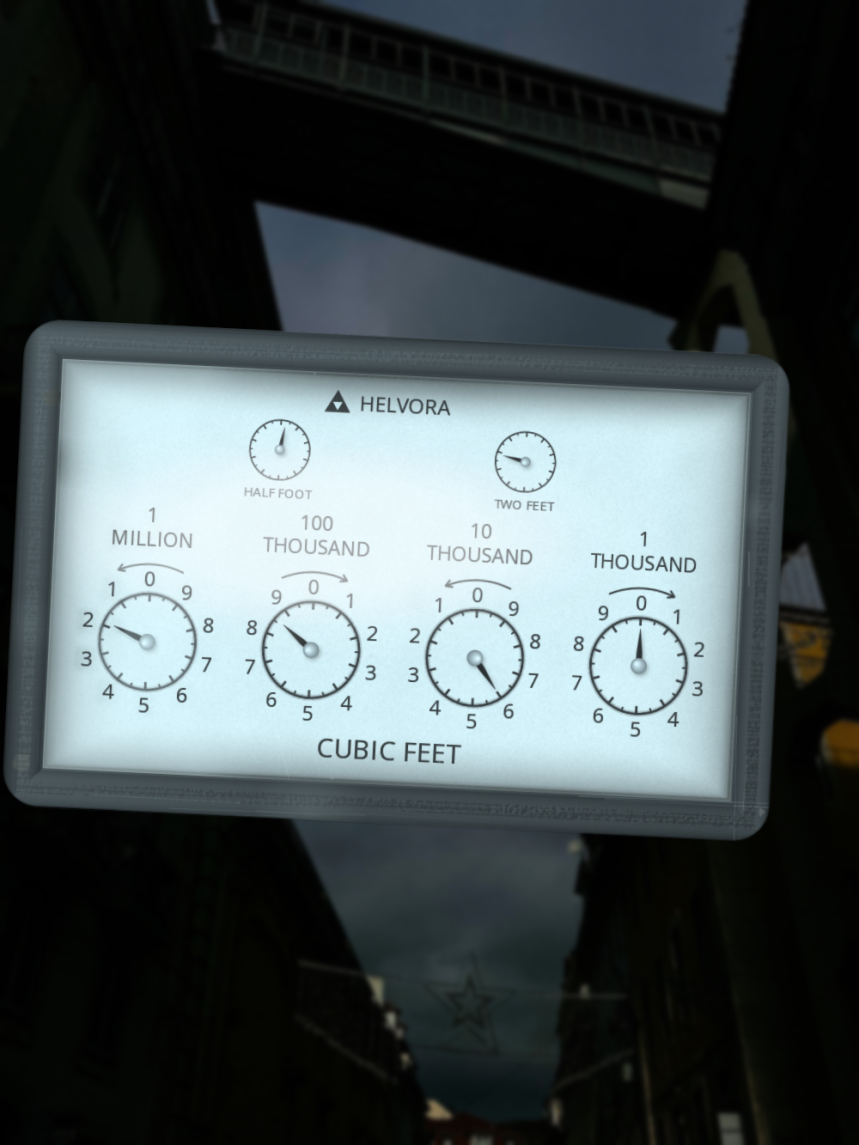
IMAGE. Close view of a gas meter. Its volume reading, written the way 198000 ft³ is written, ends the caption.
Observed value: 186000 ft³
